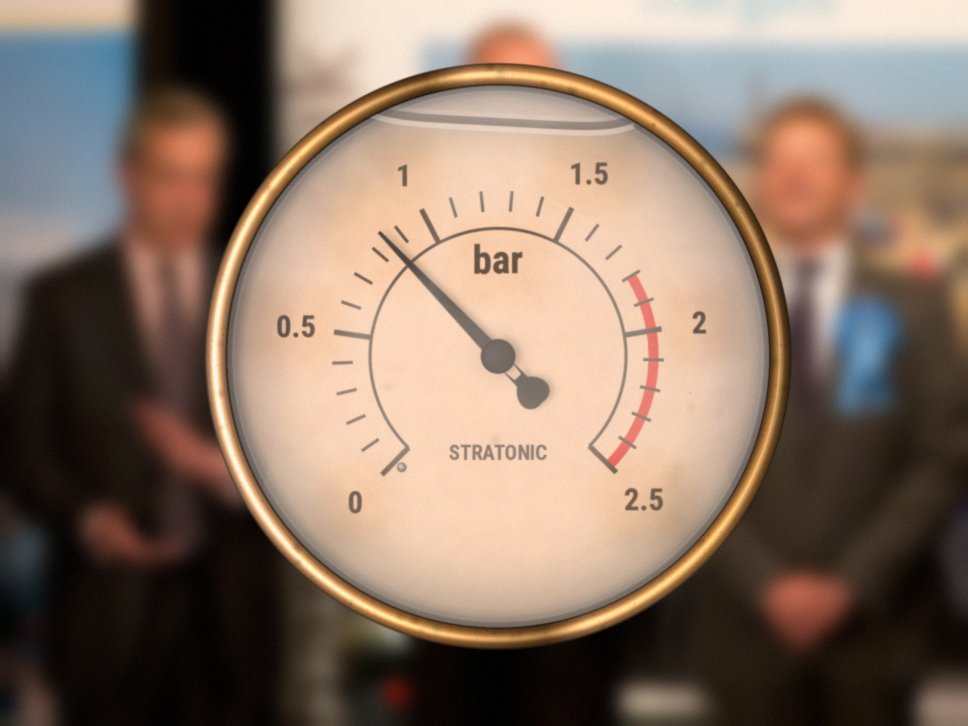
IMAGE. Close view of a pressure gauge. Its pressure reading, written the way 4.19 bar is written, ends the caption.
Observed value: 0.85 bar
